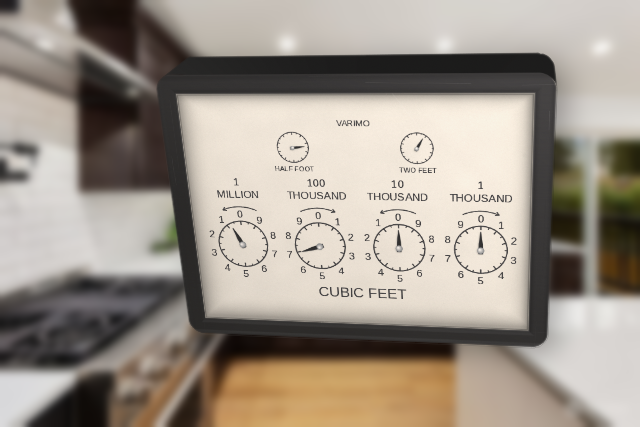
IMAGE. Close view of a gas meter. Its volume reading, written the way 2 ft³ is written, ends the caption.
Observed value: 70000 ft³
